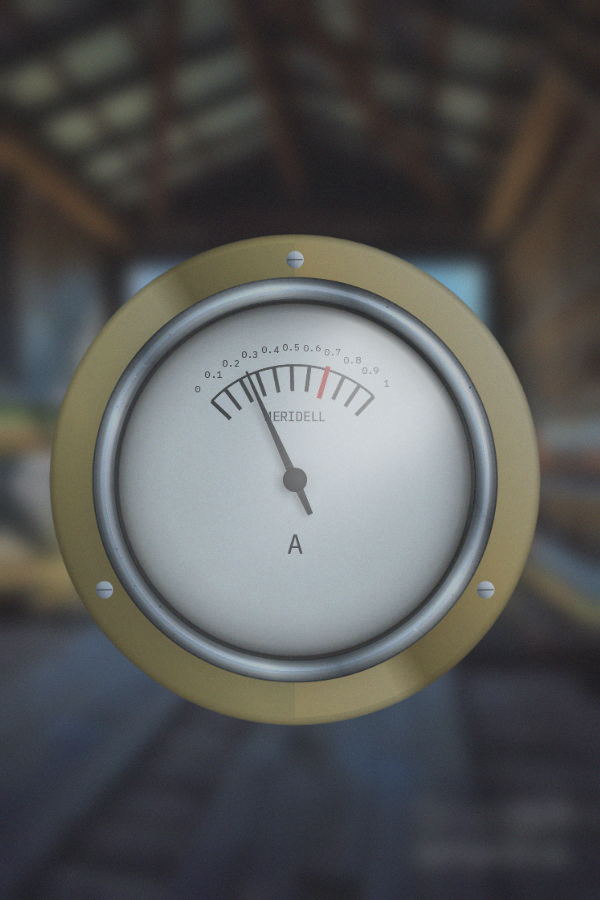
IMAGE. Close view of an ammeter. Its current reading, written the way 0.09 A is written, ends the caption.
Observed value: 0.25 A
